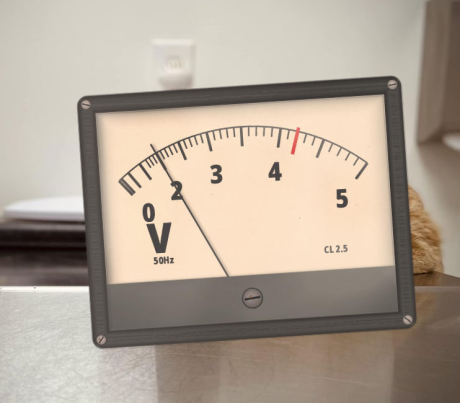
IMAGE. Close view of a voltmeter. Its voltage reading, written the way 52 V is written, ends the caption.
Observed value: 2 V
